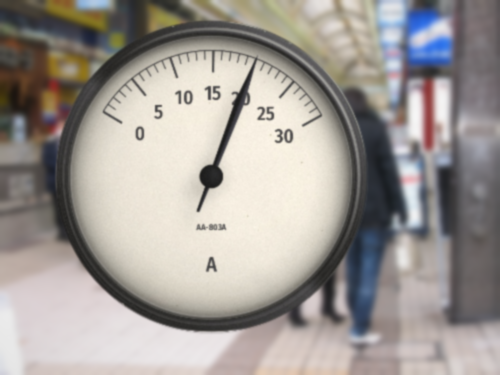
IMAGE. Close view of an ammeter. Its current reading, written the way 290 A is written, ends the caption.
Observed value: 20 A
